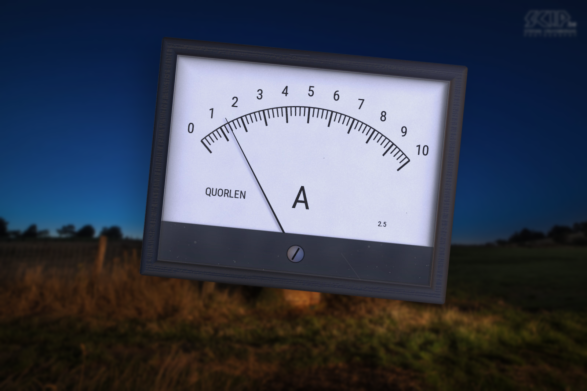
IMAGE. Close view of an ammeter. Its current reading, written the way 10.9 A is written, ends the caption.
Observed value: 1.4 A
